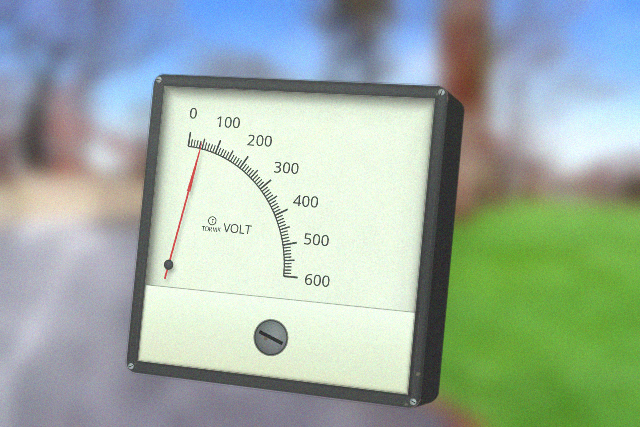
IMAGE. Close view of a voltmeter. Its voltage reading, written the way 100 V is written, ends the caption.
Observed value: 50 V
